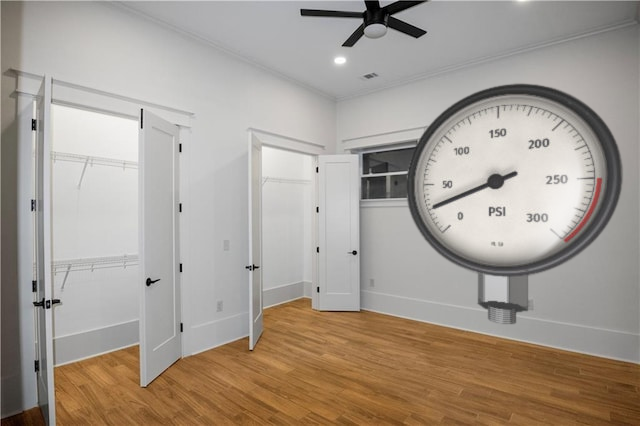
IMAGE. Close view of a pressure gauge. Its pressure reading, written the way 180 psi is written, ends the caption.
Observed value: 25 psi
